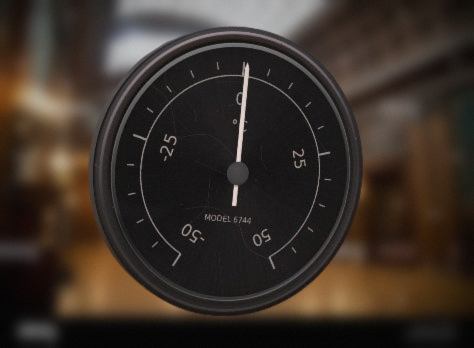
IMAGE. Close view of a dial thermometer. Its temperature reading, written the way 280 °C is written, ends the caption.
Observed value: 0 °C
